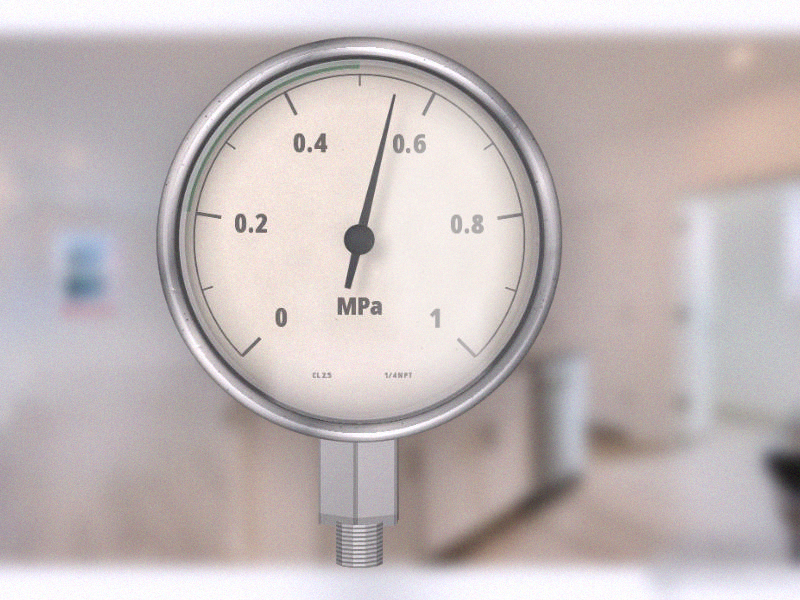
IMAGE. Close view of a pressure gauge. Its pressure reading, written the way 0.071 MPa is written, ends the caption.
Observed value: 0.55 MPa
